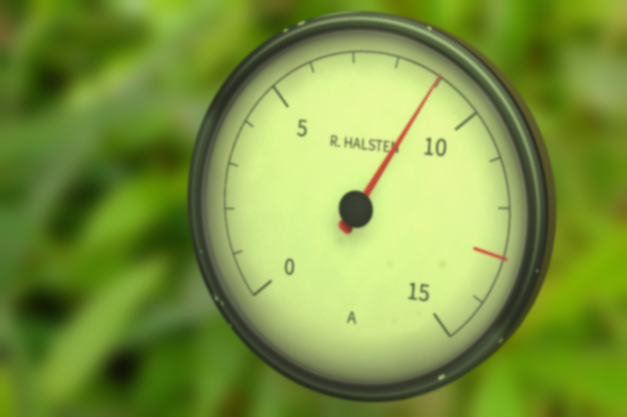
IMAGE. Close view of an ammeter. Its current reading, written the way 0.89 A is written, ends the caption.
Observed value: 9 A
